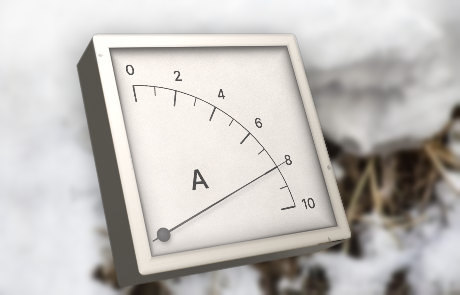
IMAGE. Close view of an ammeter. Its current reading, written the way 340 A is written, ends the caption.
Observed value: 8 A
